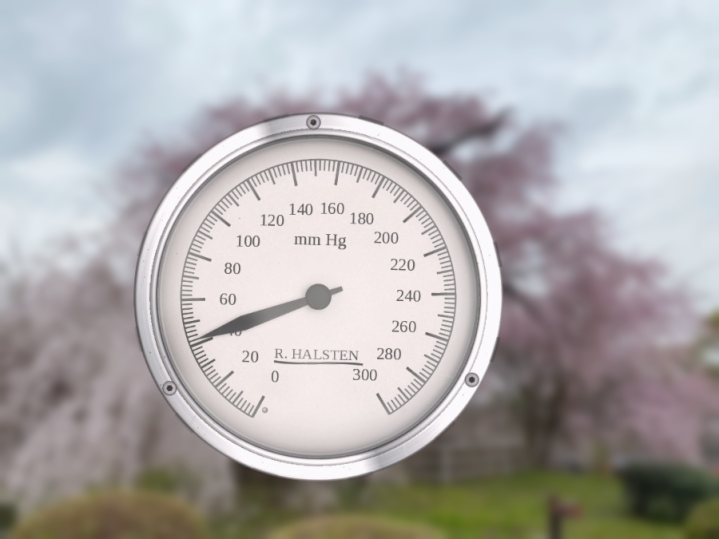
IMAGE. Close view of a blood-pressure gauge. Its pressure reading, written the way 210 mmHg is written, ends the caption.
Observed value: 42 mmHg
